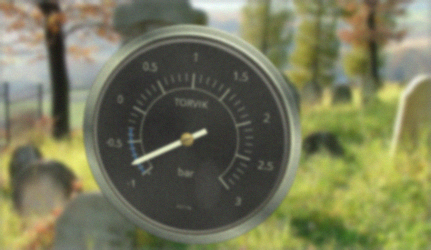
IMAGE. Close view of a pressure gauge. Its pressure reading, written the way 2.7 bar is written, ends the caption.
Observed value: -0.8 bar
